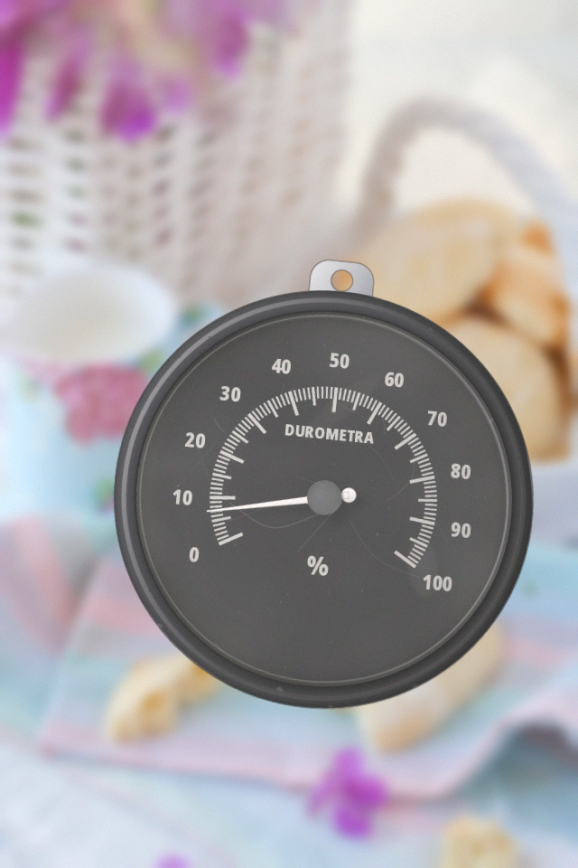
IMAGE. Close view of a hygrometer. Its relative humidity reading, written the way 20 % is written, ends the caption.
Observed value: 7 %
